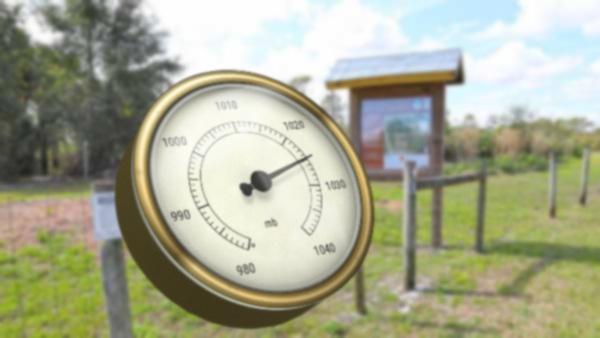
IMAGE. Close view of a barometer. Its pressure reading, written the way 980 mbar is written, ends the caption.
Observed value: 1025 mbar
